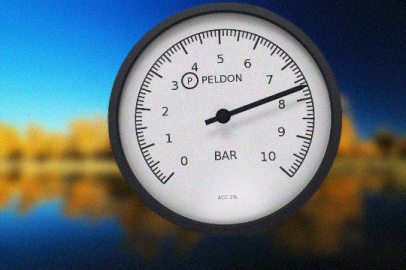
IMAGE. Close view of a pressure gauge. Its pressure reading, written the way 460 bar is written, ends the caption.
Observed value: 7.7 bar
